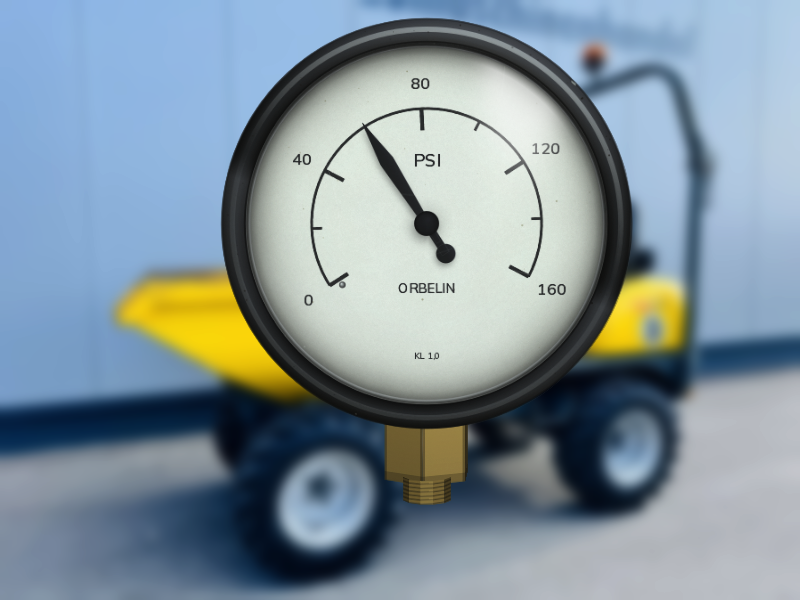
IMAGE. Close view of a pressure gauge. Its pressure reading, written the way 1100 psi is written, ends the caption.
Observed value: 60 psi
